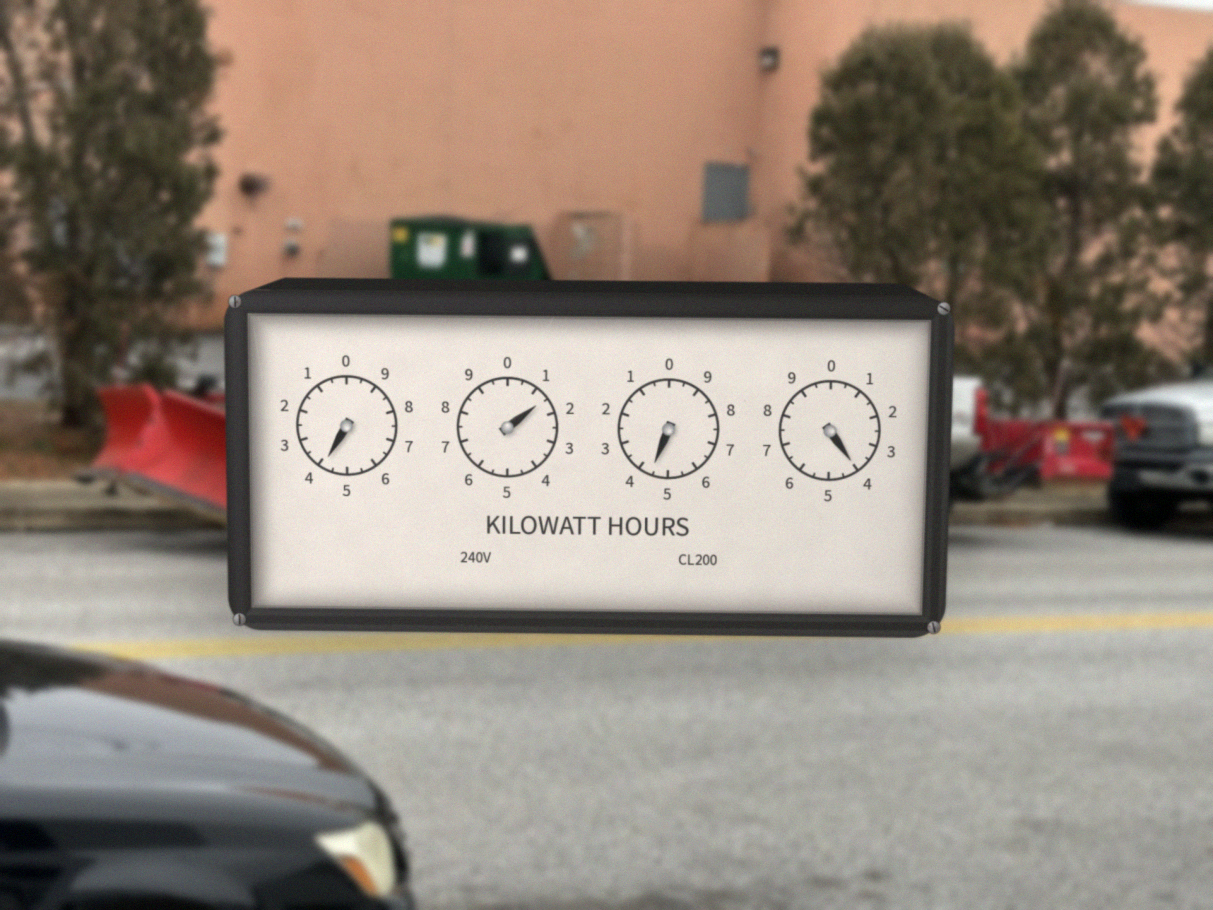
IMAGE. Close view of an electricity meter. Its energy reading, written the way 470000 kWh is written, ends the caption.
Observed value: 4144 kWh
